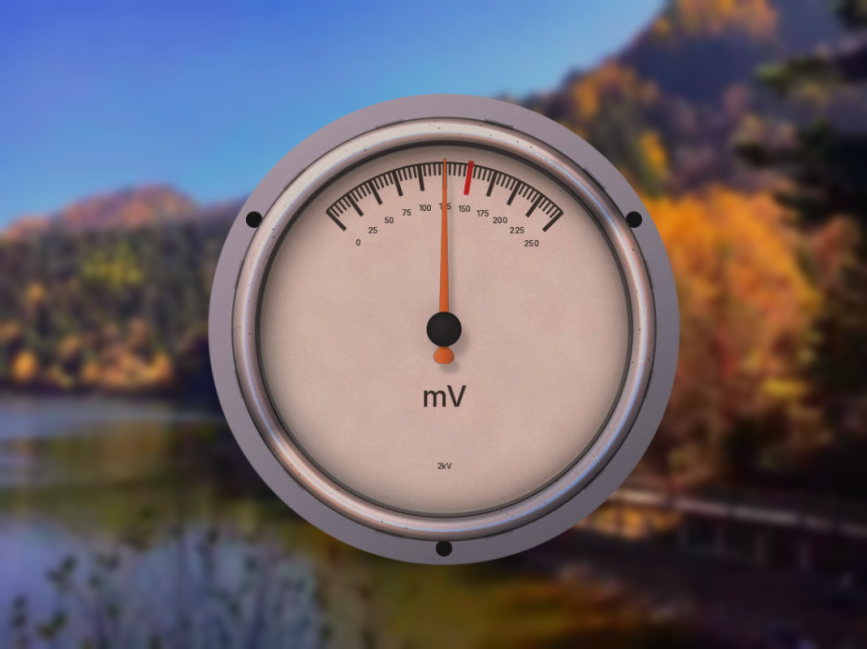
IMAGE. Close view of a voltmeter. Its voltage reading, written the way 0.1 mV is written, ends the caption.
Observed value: 125 mV
